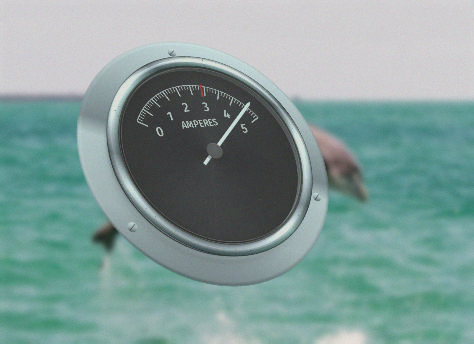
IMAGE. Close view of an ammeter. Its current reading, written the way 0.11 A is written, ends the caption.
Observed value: 4.5 A
